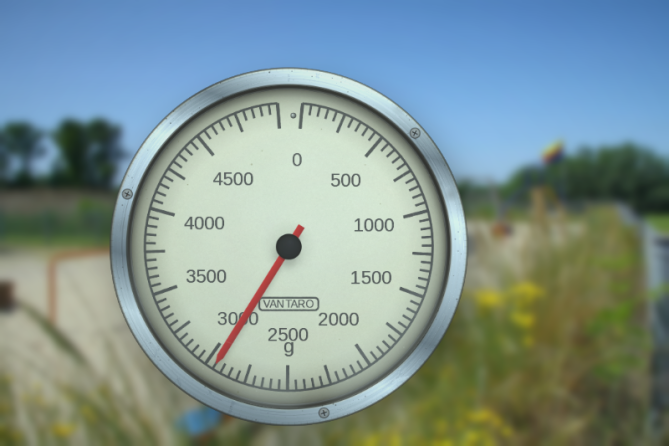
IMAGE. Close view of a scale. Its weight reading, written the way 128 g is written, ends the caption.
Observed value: 2950 g
